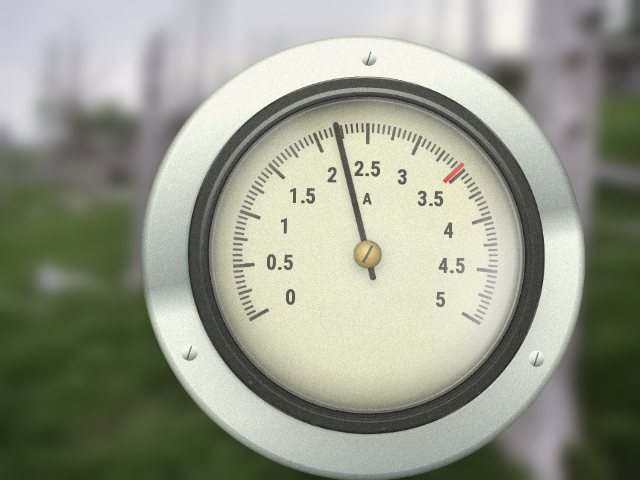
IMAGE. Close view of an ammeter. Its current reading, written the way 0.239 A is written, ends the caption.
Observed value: 2.2 A
